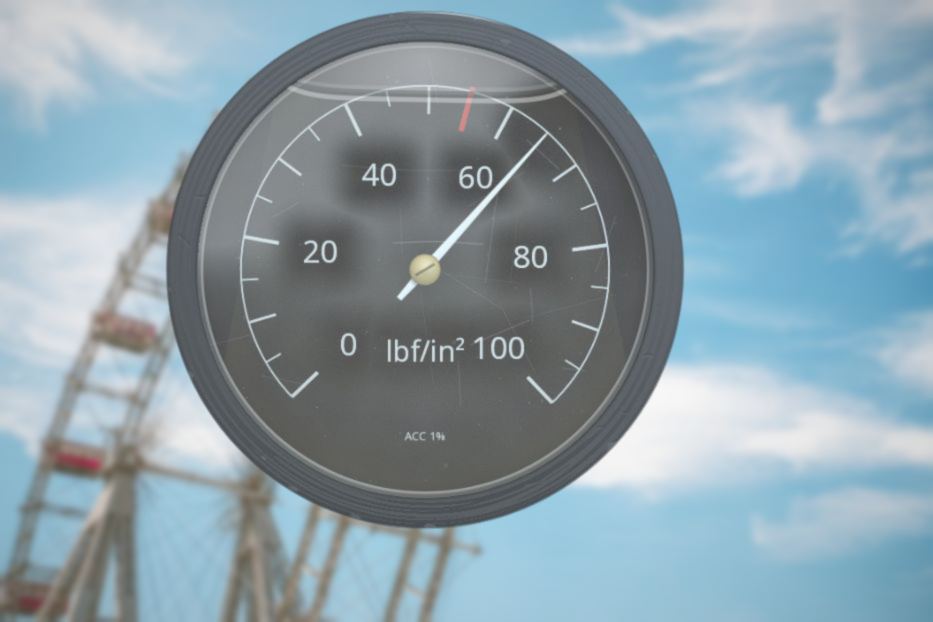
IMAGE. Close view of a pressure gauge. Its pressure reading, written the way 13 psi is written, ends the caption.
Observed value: 65 psi
